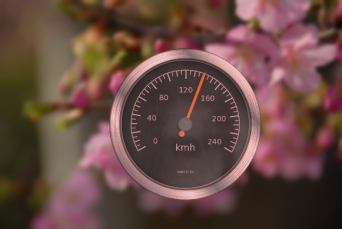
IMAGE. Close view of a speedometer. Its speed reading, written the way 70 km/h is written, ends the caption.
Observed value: 140 km/h
